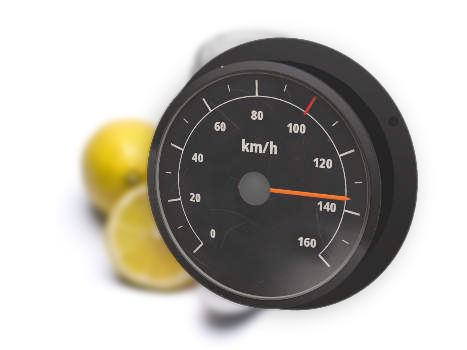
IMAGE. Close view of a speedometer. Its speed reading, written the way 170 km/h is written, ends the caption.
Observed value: 135 km/h
